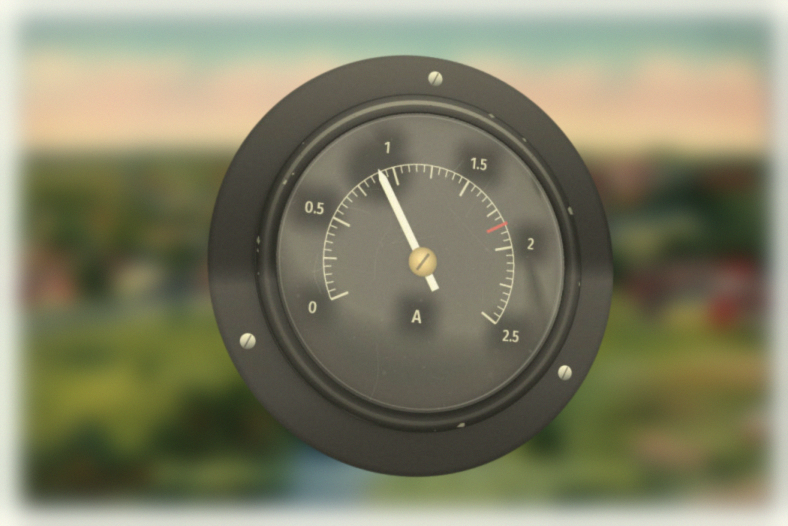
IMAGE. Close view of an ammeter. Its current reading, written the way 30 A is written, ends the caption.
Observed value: 0.9 A
